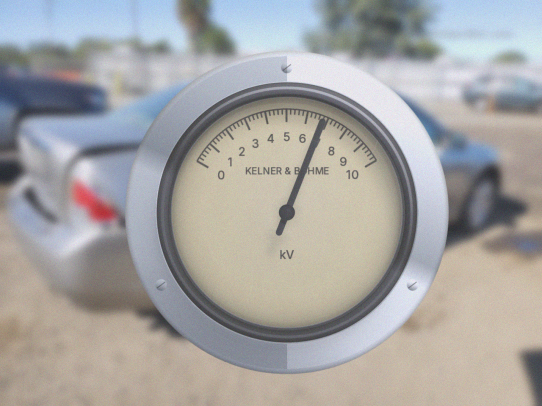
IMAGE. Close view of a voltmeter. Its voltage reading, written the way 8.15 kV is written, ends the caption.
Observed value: 6.8 kV
